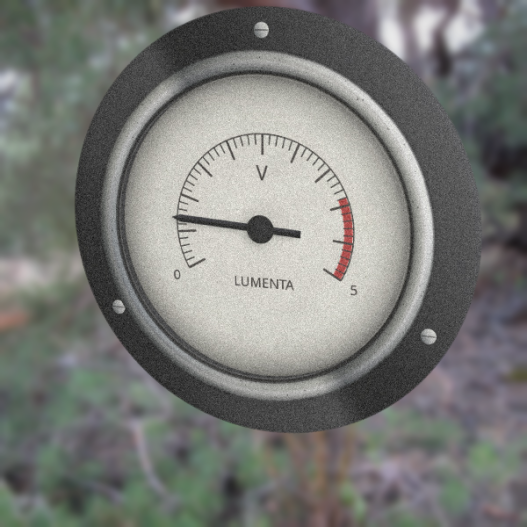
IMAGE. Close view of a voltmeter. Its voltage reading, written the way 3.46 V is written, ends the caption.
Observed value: 0.7 V
